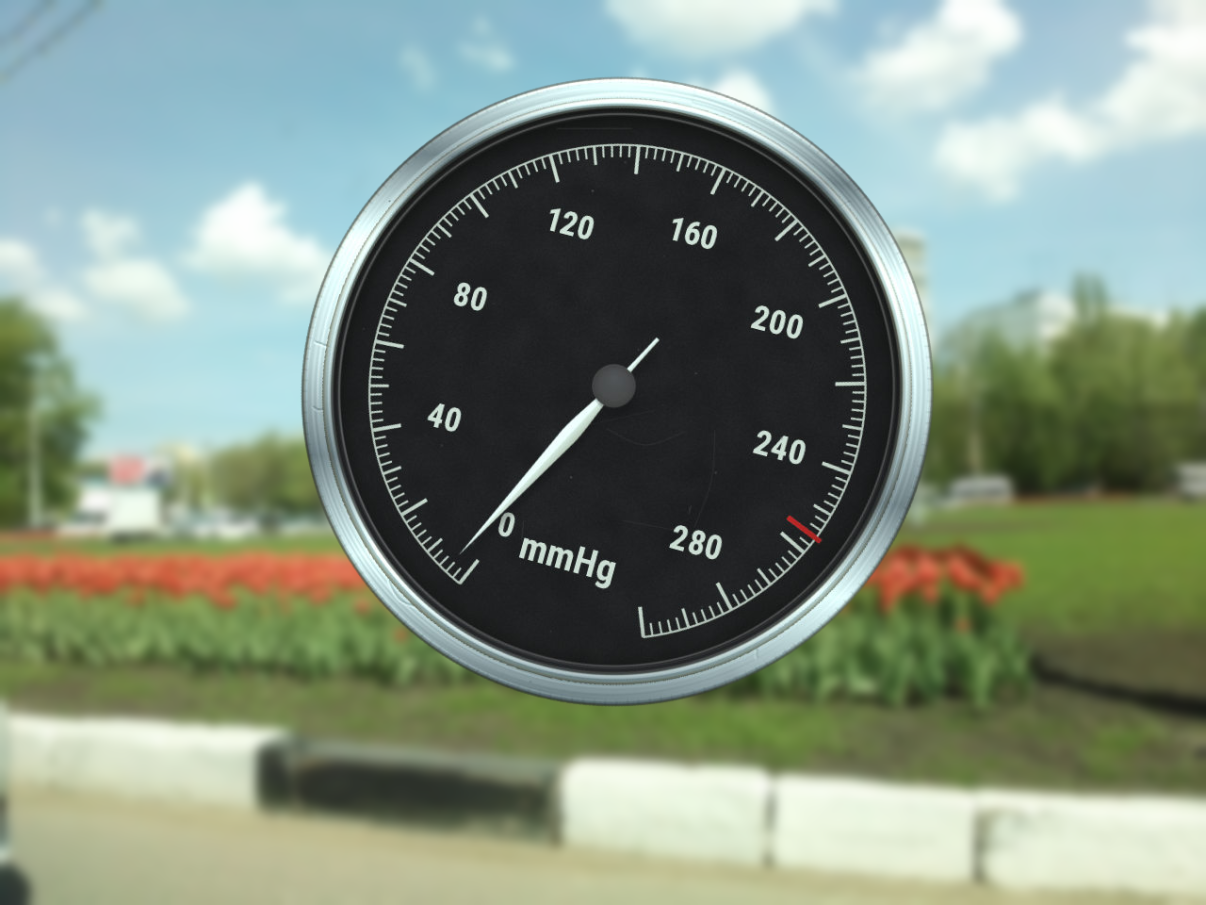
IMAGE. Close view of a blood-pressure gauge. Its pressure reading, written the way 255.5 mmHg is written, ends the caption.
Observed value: 4 mmHg
